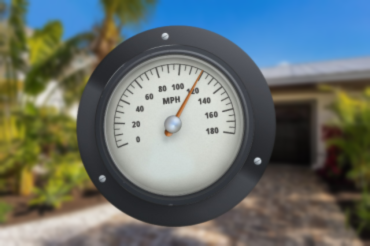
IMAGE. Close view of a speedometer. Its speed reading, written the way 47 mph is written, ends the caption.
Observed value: 120 mph
